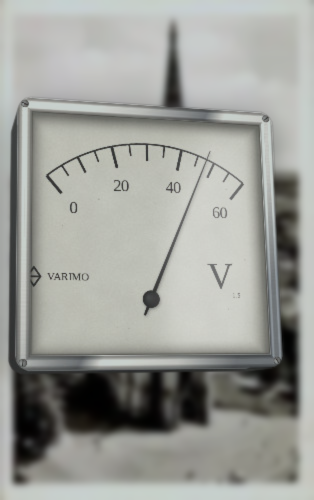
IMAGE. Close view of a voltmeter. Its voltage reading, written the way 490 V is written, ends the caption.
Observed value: 47.5 V
